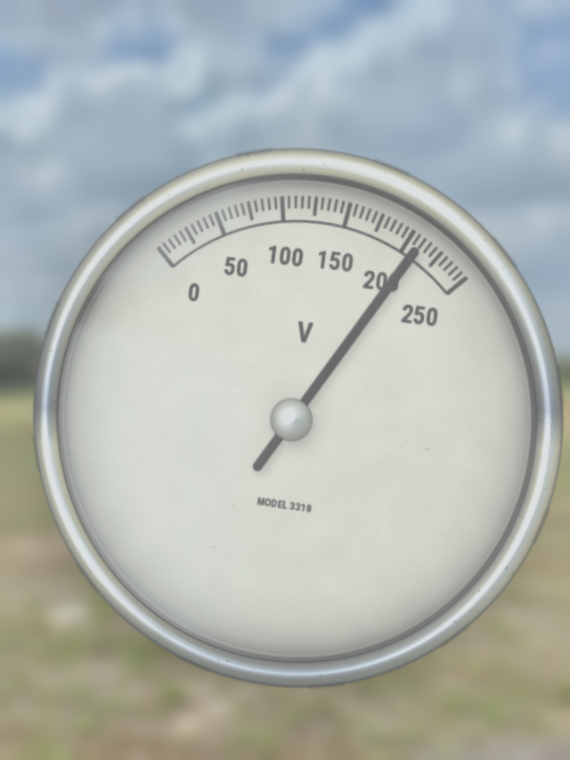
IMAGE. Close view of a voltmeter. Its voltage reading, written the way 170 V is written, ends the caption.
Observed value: 210 V
